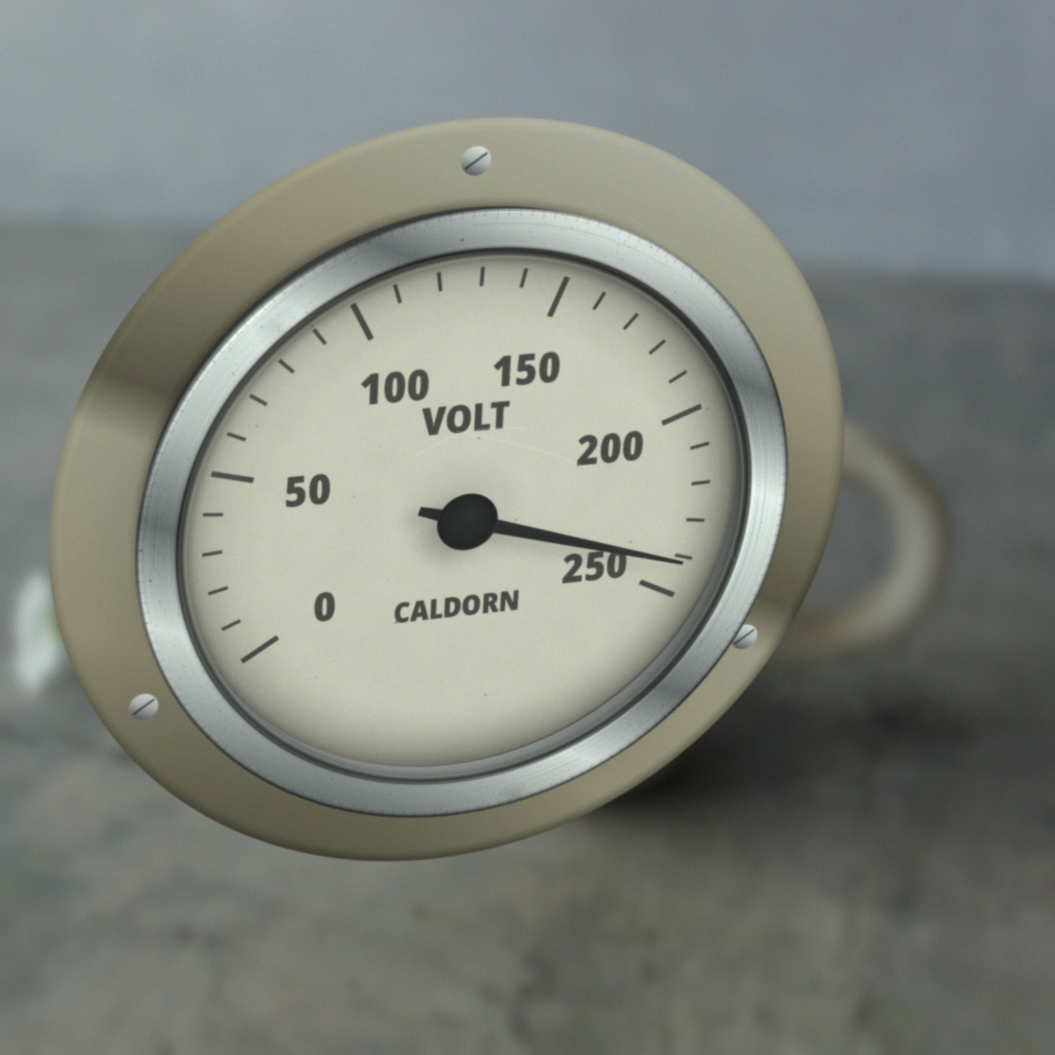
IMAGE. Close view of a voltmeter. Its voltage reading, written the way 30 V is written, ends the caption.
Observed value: 240 V
